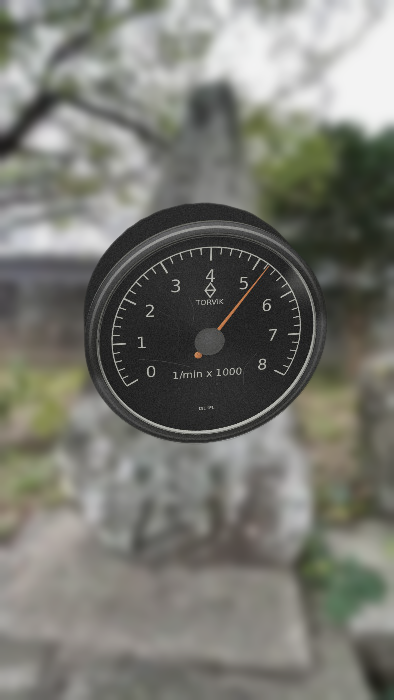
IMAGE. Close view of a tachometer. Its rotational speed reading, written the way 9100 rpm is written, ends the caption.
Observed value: 5200 rpm
